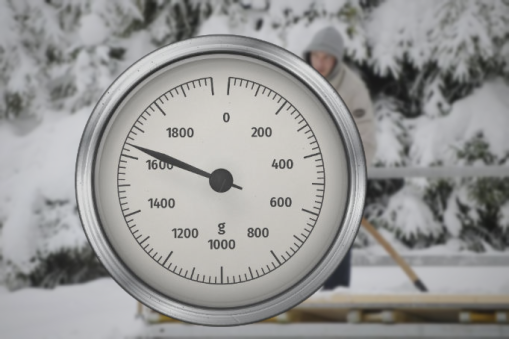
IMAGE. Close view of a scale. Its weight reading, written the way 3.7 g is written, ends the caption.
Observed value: 1640 g
